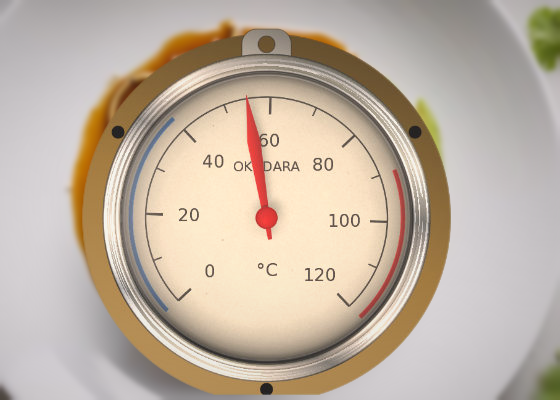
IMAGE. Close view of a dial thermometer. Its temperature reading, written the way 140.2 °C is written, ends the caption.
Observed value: 55 °C
